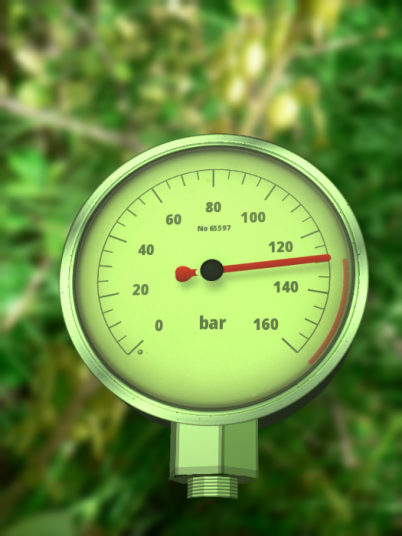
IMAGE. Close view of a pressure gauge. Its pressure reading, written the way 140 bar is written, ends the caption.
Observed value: 130 bar
